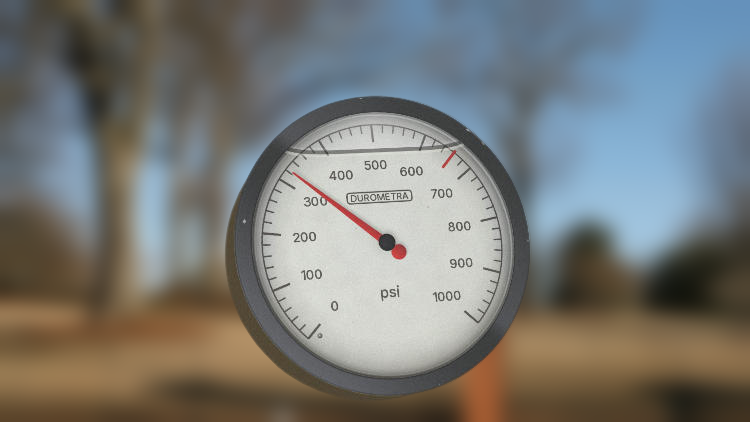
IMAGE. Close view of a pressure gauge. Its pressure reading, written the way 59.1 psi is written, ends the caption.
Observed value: 320 psi
